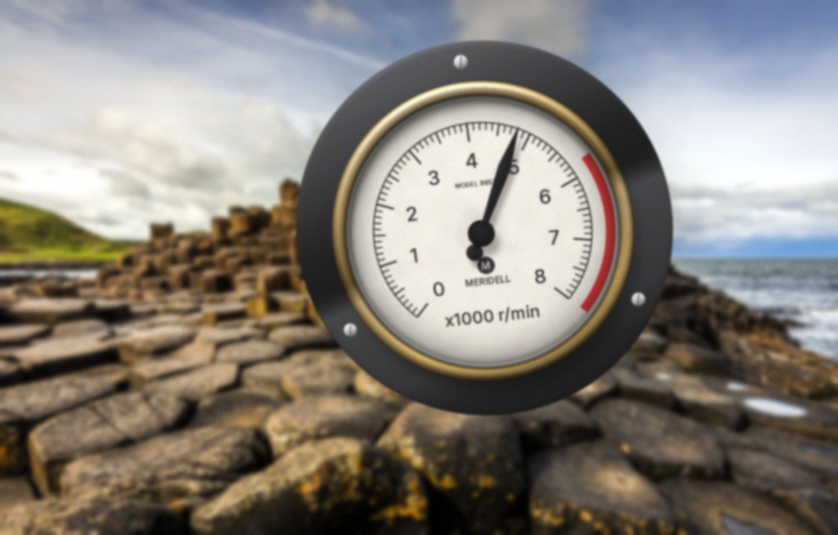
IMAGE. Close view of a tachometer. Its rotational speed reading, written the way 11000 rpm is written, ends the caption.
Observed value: 4800 rpm
